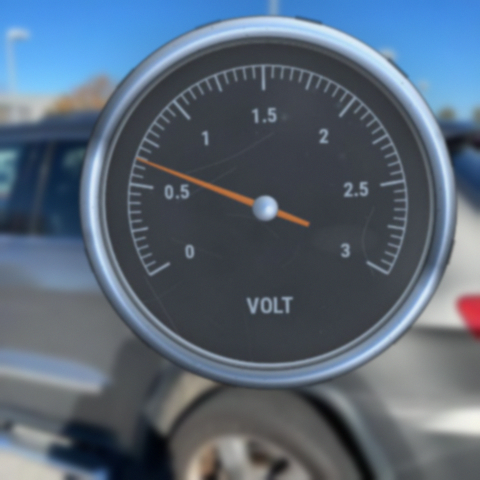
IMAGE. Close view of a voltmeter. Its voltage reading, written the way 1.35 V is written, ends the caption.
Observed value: 0.65 V
